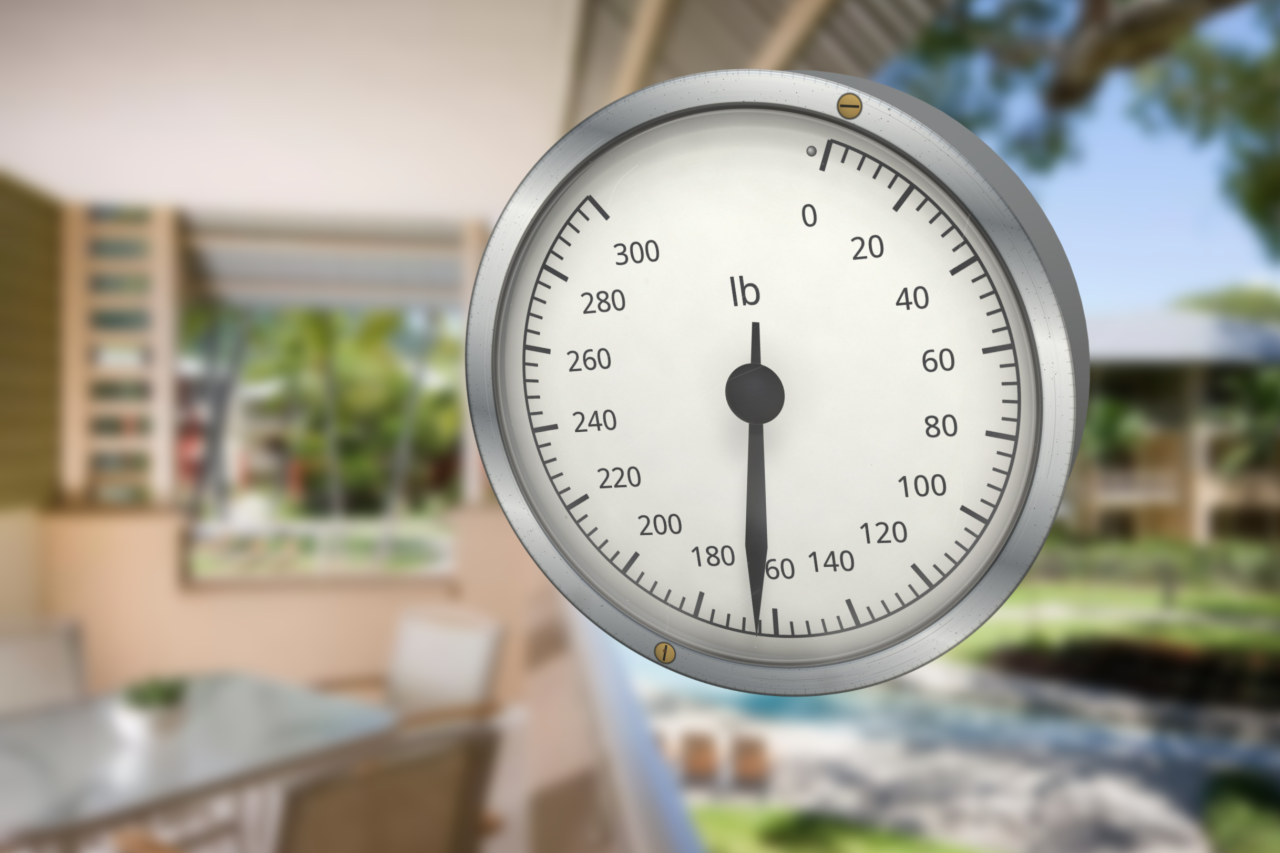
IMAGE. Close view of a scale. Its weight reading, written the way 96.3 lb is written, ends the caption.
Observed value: 164 lb
